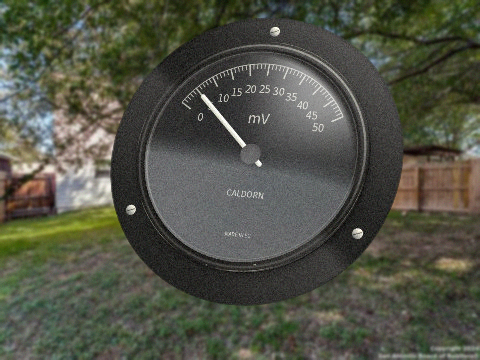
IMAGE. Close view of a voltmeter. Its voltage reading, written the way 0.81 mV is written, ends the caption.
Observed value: 5 mV
